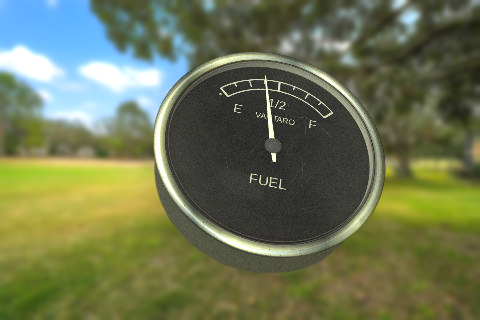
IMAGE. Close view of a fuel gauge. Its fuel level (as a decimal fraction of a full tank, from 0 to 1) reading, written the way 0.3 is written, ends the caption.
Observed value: 0.375
